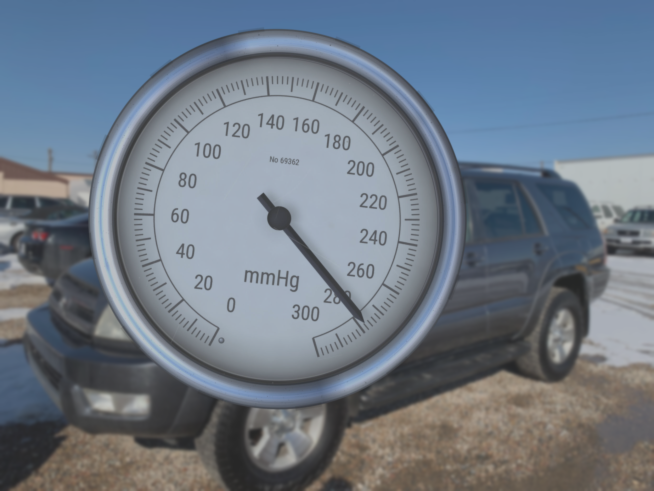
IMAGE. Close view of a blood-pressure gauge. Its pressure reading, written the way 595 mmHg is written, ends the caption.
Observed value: 278 mmHg
